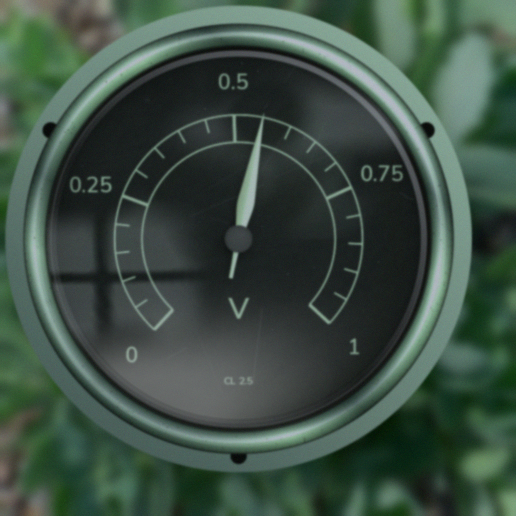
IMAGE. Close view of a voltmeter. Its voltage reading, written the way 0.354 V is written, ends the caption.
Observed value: 0.55 V
